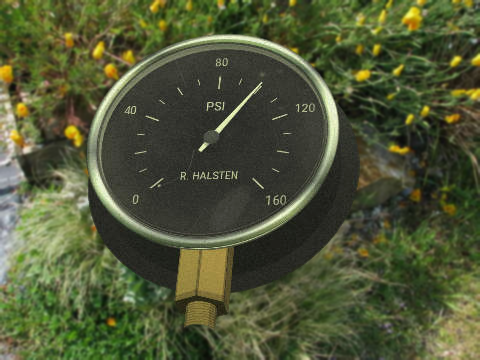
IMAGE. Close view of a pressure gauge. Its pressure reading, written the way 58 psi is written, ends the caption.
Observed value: 100 psi
